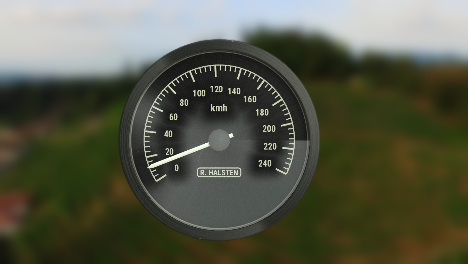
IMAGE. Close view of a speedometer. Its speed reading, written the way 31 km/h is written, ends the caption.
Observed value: 12 km/h
